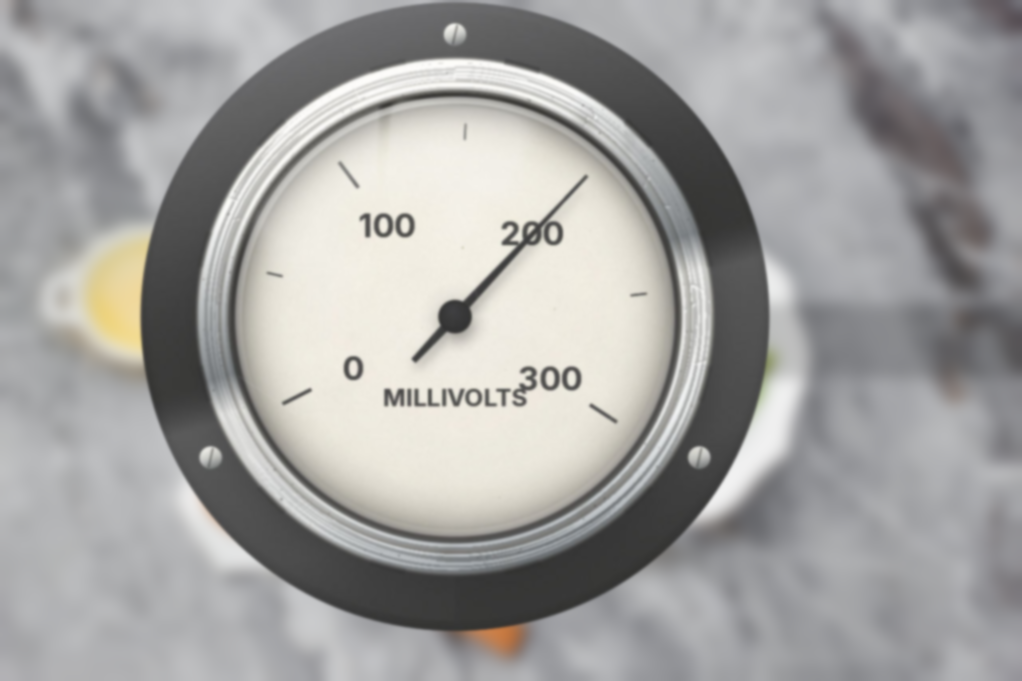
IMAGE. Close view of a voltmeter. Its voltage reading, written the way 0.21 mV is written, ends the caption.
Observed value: 200 mV
